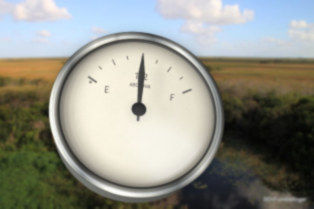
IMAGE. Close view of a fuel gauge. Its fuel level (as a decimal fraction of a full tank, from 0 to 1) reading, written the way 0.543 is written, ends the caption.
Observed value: 0.5
